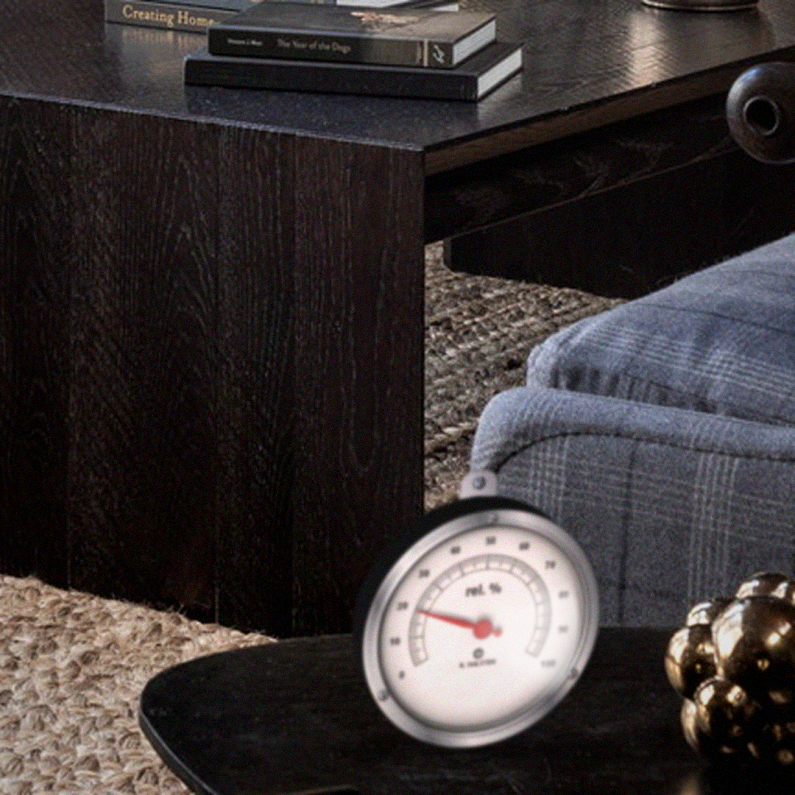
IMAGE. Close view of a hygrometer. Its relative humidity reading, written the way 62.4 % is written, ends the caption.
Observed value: 20 %
